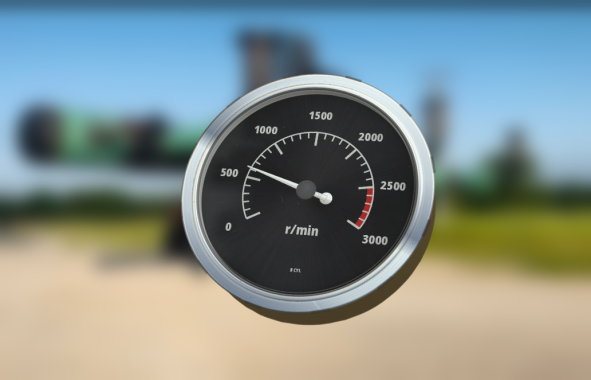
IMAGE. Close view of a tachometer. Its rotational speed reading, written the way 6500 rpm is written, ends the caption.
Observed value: 600 rpm
